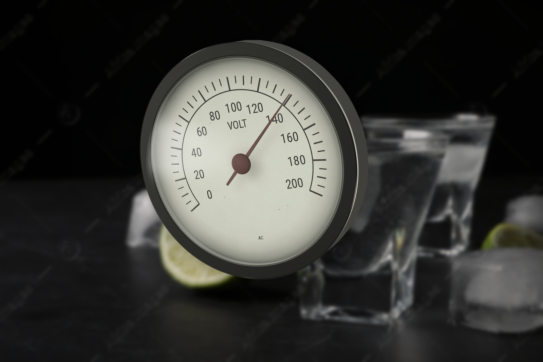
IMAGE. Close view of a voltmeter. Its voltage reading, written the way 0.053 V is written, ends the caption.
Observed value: 140 V
